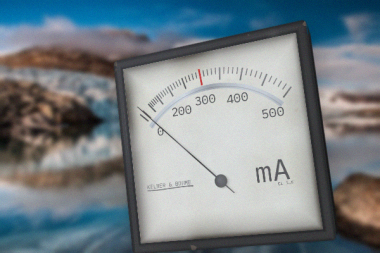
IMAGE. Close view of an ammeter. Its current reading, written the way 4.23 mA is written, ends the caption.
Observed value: 50 mA
